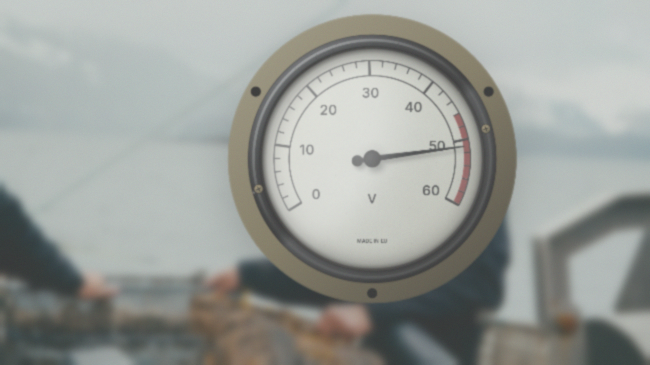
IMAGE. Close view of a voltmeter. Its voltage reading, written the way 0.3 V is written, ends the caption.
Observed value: 51 V
